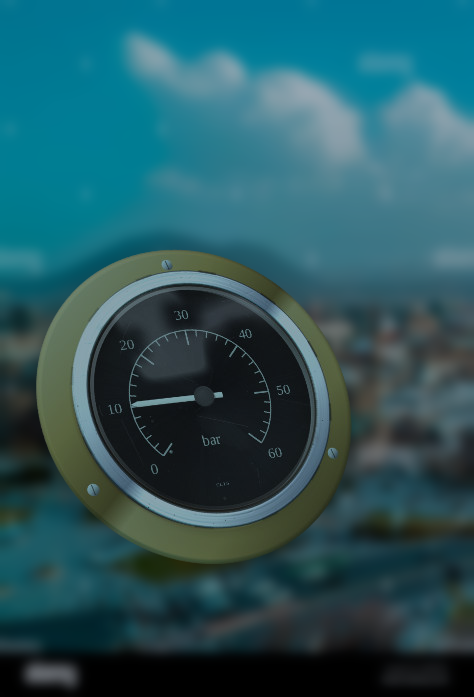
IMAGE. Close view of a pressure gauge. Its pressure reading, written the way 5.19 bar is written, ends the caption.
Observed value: 10 bar
